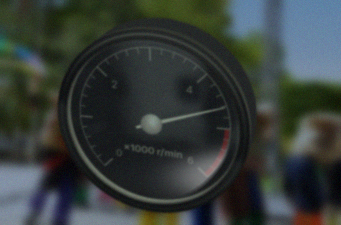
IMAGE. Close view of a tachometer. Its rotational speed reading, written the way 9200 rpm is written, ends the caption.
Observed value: 4600 rpm
